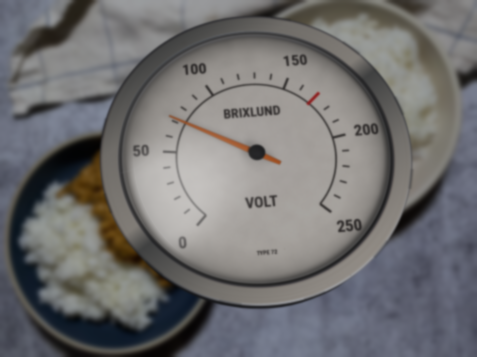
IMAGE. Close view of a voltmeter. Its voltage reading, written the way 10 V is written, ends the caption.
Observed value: 70 V
